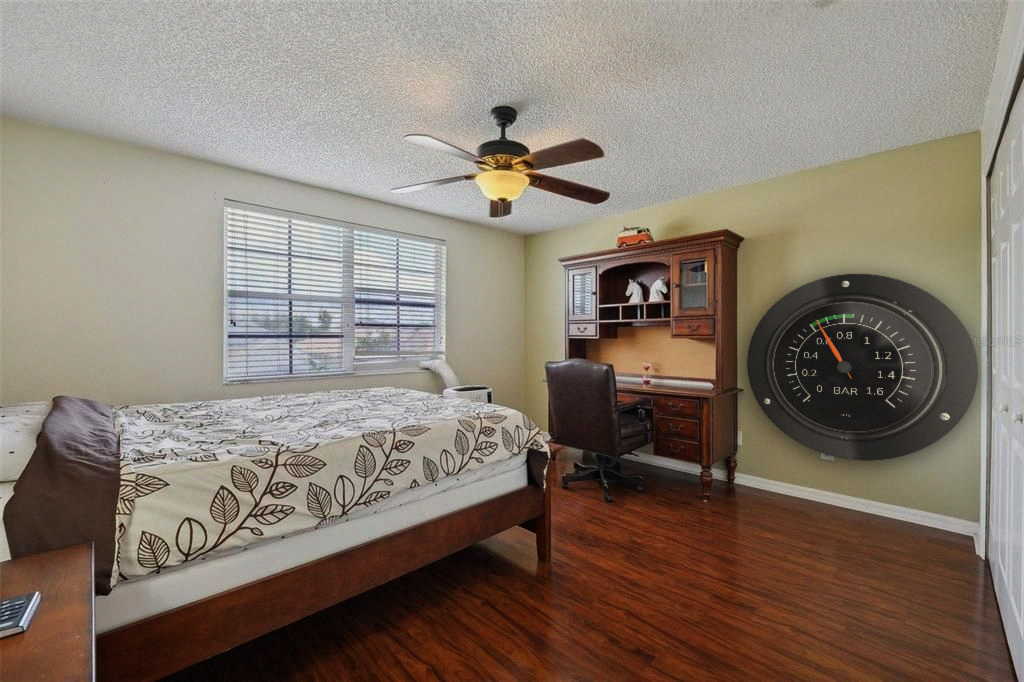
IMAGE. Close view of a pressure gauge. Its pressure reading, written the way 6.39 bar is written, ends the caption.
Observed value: 0.65 bar
